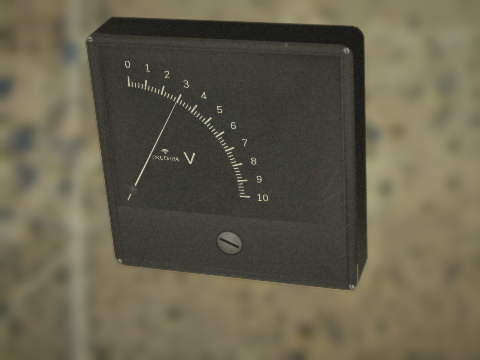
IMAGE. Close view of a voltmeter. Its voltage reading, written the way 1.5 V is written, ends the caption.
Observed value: 3 V
